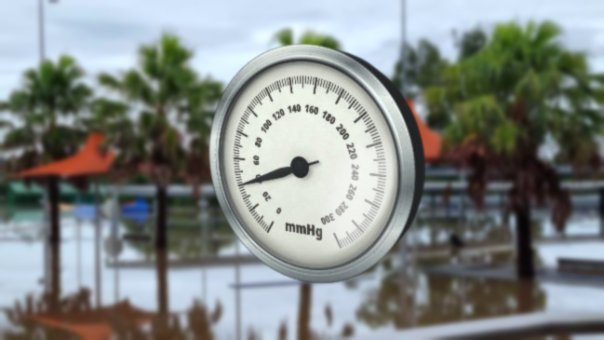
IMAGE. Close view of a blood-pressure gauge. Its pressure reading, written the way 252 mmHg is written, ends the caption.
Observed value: 40 mmHg
